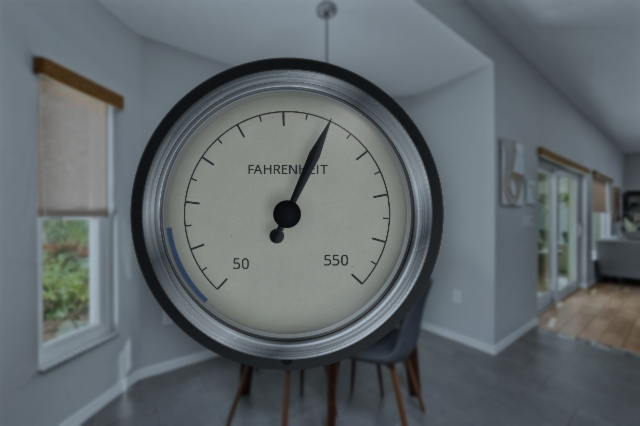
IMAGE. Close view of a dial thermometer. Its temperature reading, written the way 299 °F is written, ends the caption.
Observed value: 350 °F
